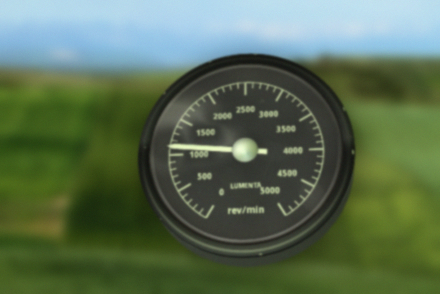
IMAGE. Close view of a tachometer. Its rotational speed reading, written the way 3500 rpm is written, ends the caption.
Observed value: 1100 rpm
